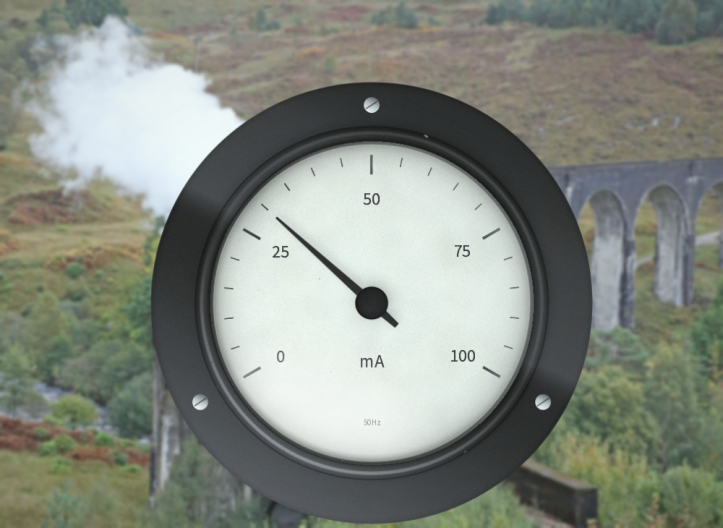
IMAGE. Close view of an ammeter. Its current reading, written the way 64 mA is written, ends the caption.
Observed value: 30 mA
